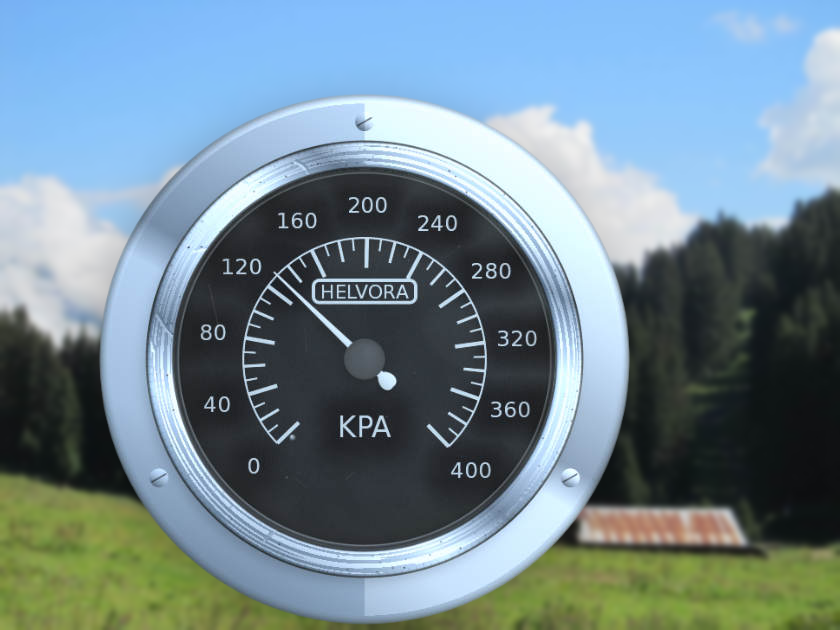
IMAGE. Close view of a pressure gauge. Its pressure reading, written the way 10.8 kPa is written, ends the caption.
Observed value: 130 kPa
